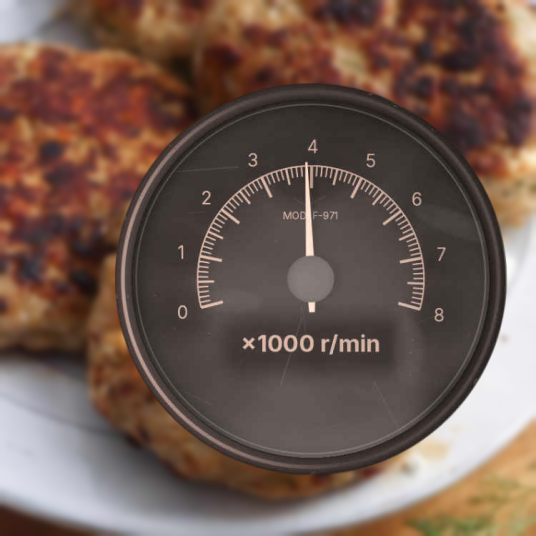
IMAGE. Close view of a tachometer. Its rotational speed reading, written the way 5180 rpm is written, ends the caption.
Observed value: 3900 rpm
